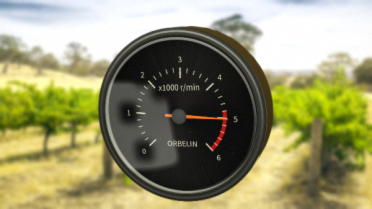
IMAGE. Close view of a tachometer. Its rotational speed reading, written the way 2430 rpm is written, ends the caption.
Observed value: 5000 rpm
